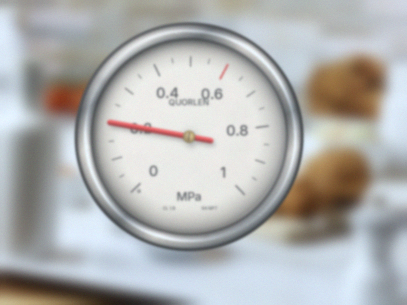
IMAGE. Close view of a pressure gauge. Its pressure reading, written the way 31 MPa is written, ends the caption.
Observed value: 0.2 MPa
